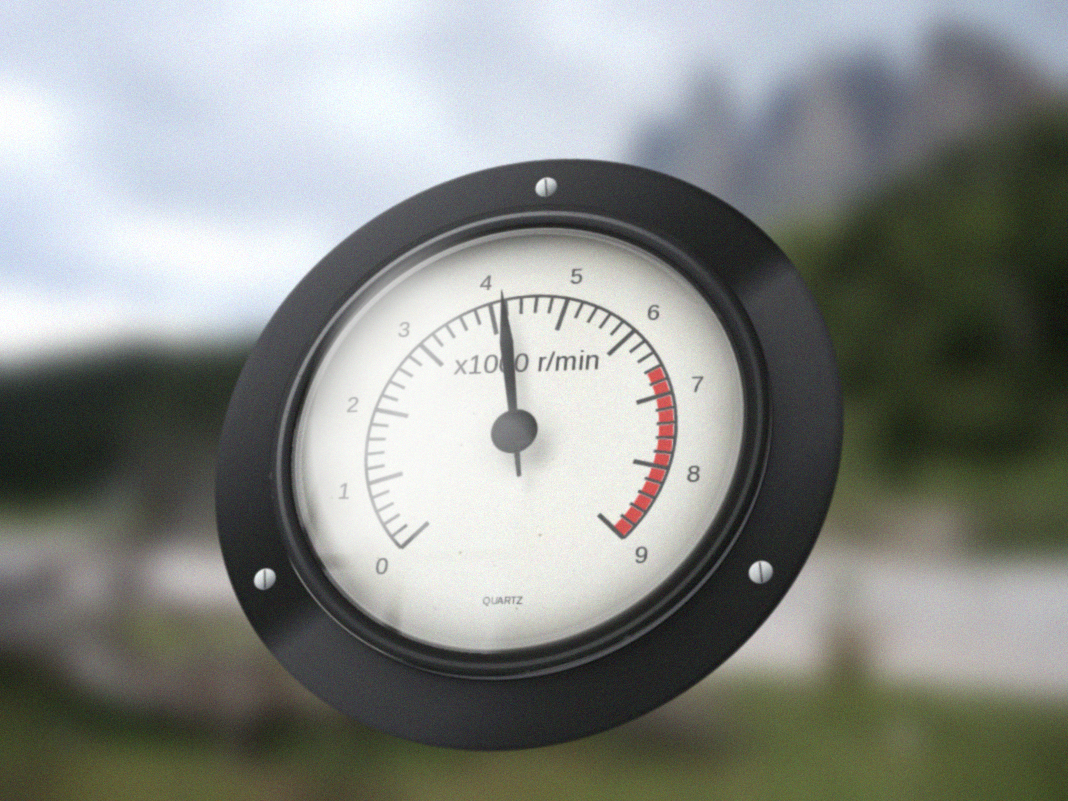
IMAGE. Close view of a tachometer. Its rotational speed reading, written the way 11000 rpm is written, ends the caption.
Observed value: 4200 rpm
